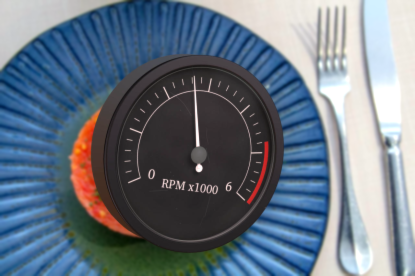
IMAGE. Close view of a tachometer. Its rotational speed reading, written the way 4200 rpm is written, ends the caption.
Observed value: 2600 rpm
